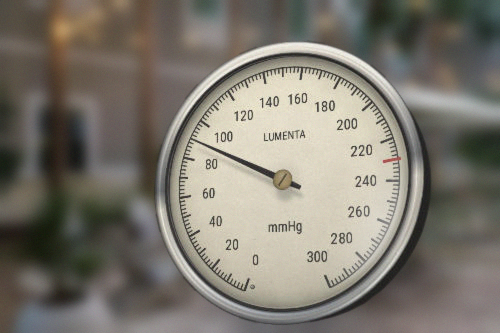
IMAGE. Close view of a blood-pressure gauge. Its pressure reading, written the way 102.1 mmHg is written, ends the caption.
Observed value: 90 mmHg
